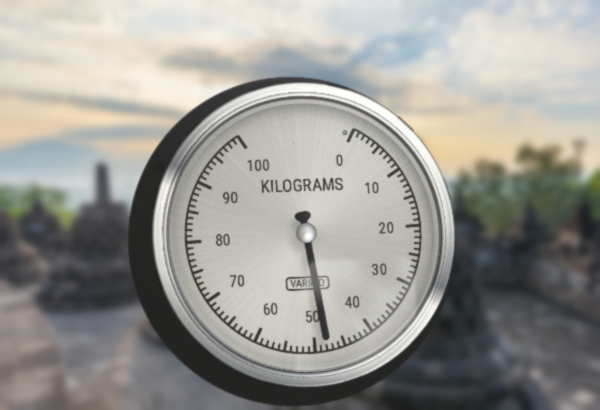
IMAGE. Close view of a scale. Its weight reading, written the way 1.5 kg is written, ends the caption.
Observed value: 48 kg
